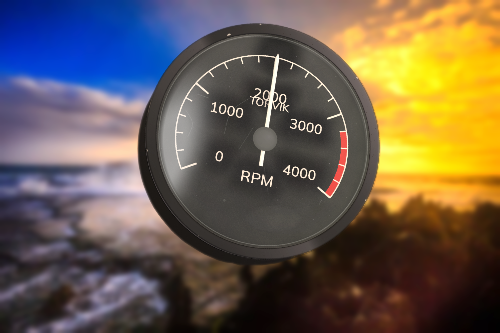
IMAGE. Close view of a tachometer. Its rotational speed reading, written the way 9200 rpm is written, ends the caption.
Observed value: 2000 rpm
